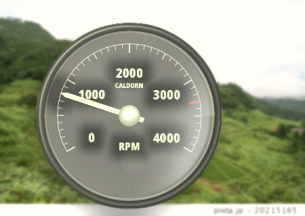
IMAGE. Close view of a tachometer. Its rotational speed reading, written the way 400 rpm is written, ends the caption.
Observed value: 800 rpm
